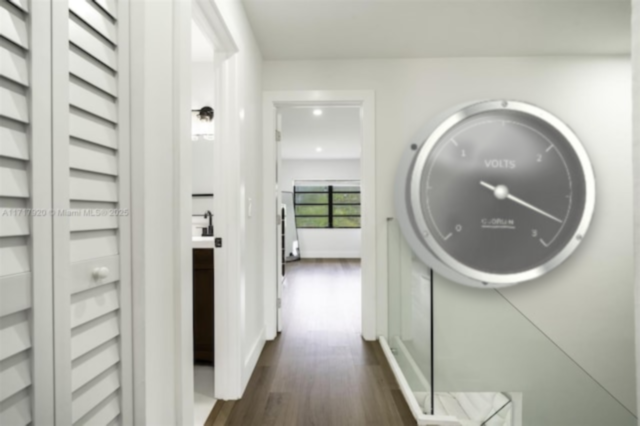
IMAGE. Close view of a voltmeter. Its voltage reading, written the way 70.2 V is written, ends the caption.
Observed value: 2.75 V
